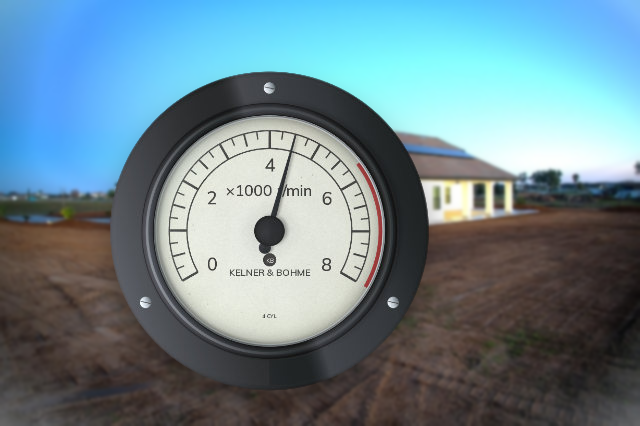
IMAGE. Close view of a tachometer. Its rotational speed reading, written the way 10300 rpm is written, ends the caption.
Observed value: 4500 rpm
